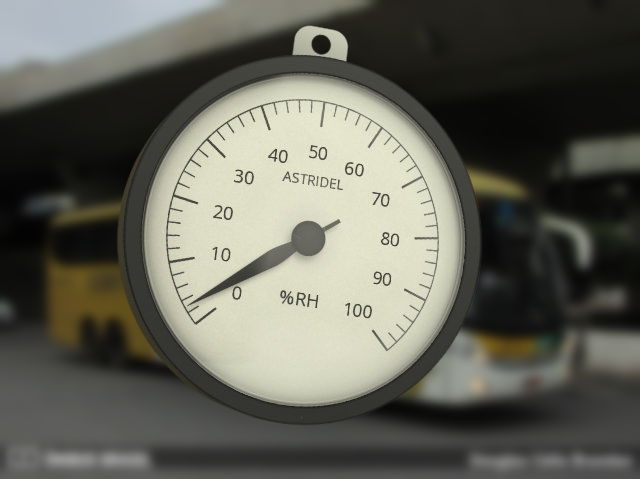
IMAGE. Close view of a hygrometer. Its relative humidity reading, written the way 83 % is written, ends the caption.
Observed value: 3 %
